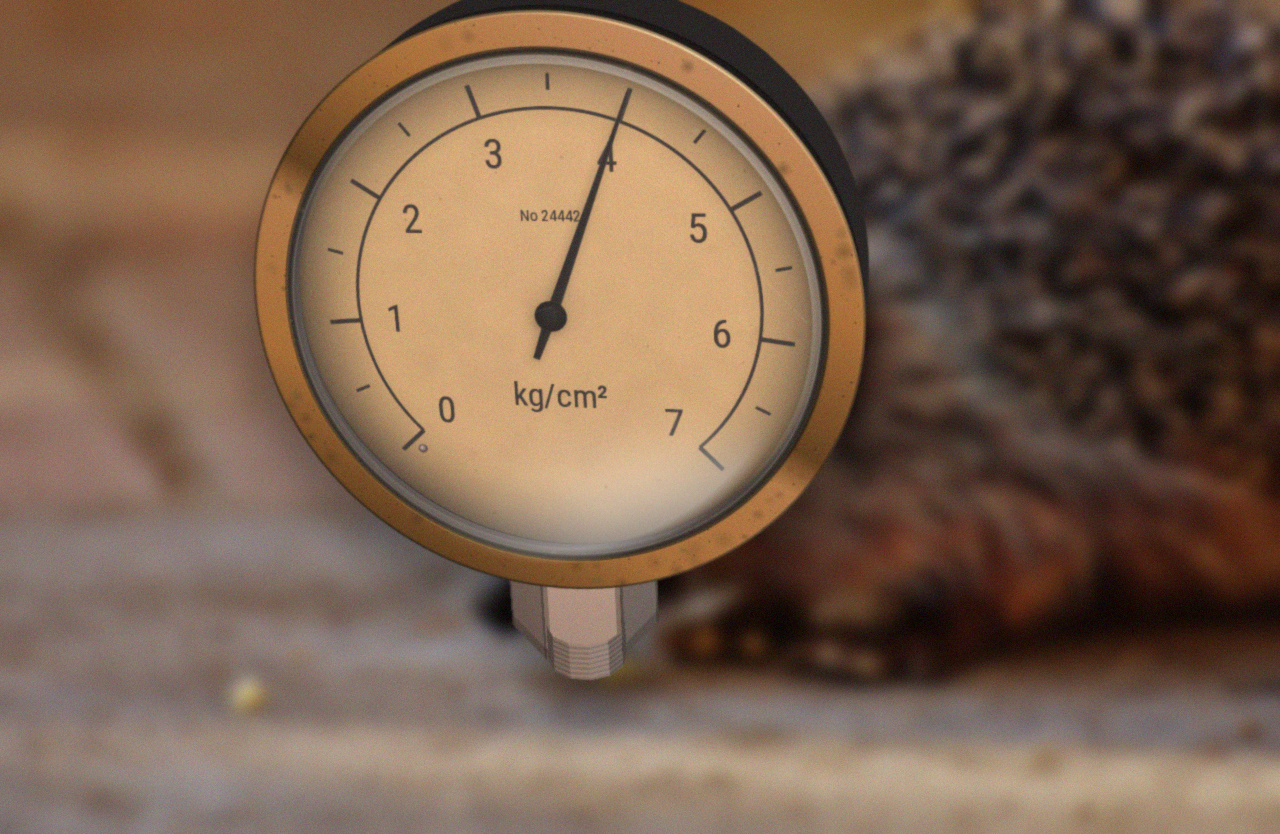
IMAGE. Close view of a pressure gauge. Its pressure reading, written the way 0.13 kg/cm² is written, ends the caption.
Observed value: 4 kg/cm²
